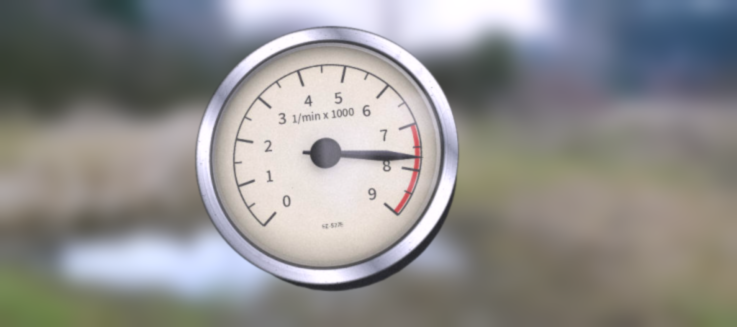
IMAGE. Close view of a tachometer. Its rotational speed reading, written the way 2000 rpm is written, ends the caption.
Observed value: 7750 rpm
